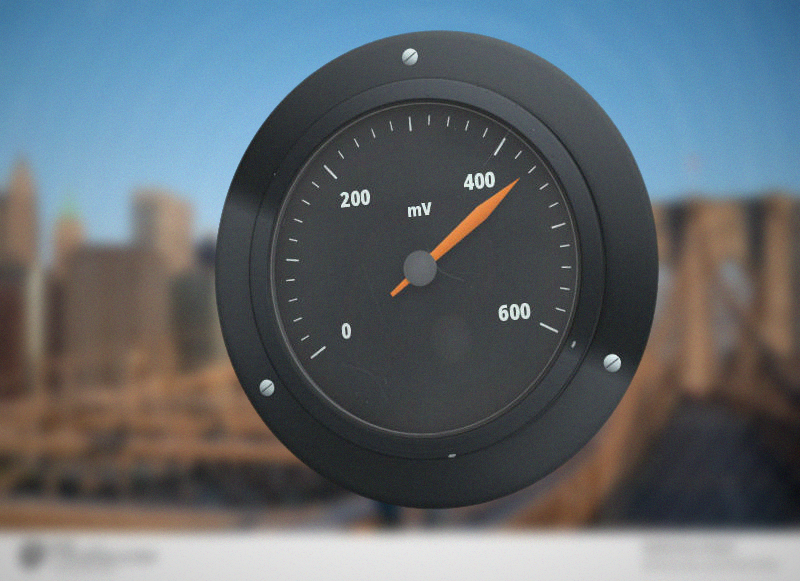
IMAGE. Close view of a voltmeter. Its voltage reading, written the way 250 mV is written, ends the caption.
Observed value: 440 mV
